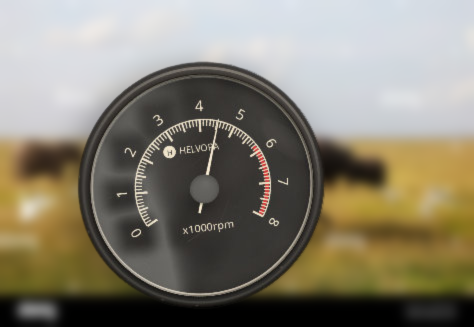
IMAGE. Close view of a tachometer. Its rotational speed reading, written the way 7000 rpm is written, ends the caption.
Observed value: 4500 rpm
